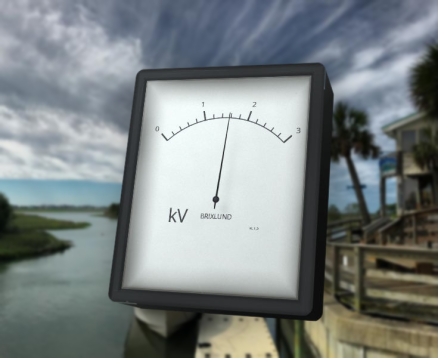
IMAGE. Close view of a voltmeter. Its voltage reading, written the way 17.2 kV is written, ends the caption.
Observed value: 1.6 kV
